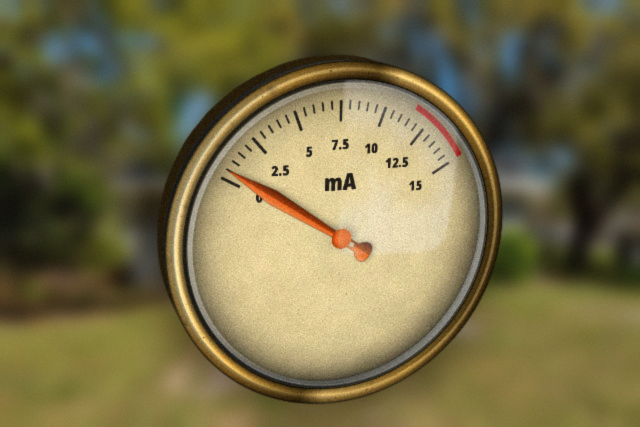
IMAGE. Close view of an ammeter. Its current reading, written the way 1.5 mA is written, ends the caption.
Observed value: 0.5 mA
